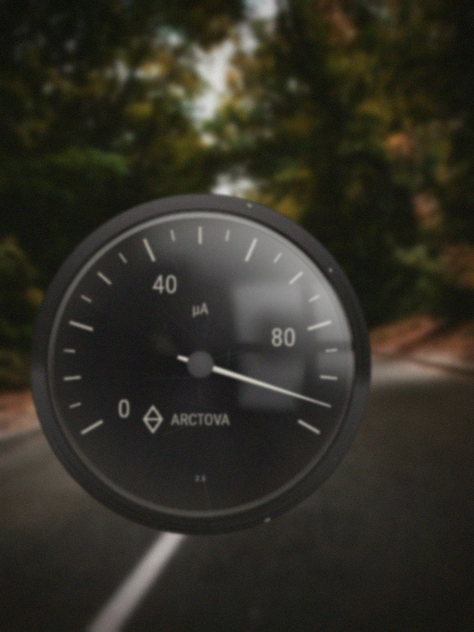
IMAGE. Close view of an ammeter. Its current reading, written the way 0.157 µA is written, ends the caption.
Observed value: 95 µA
